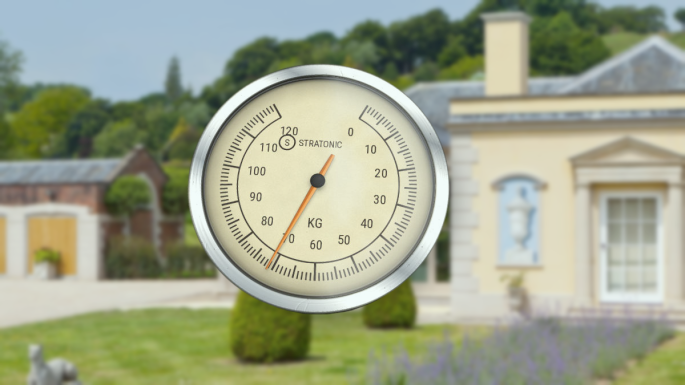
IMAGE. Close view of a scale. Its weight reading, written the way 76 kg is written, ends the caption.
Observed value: 71 kg
